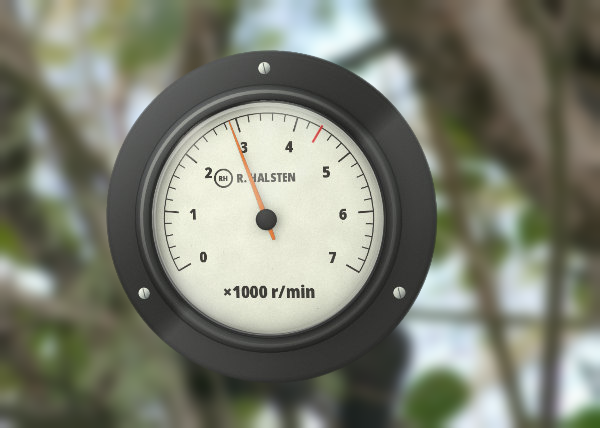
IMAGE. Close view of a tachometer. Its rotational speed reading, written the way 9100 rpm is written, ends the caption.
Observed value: 2900 rpm
